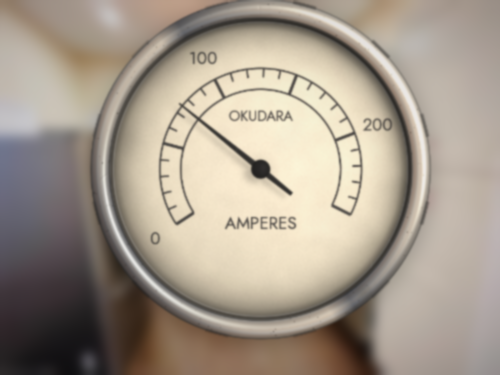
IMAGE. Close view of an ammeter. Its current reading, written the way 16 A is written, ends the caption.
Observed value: 75 A
